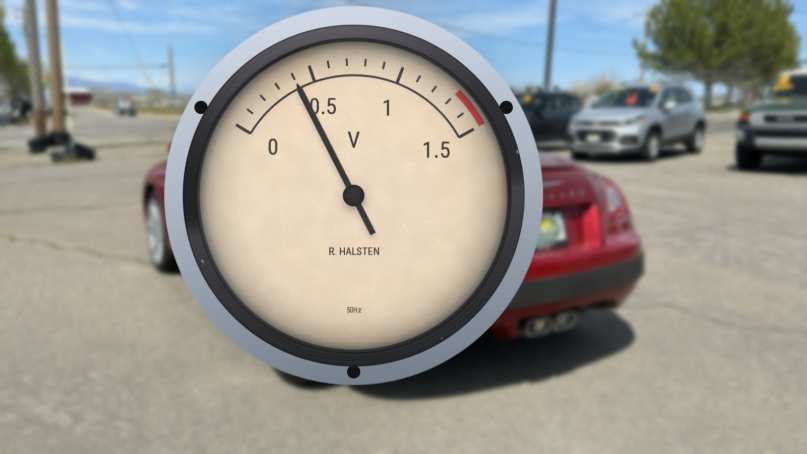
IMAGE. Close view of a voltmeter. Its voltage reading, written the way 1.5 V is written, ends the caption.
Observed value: 0.4 V
